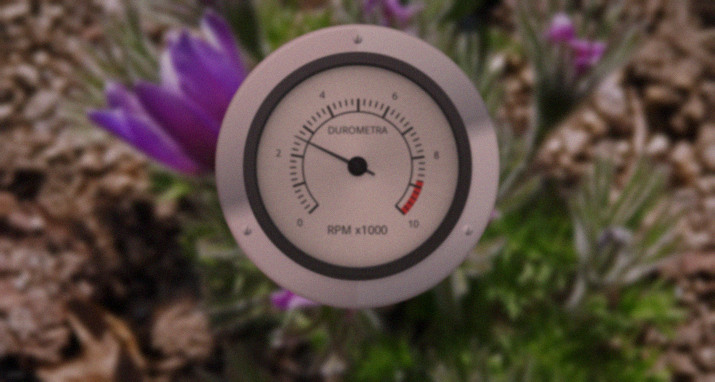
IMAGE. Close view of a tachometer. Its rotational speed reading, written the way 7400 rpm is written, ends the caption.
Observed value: 2600 rpm
